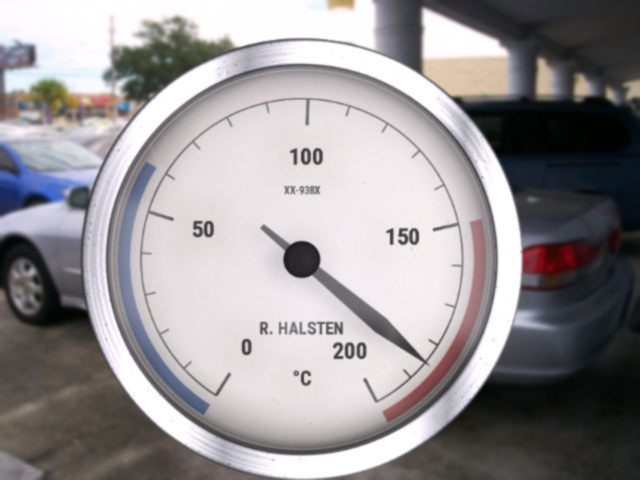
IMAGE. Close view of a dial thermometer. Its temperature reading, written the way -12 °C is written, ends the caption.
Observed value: 185 °C
